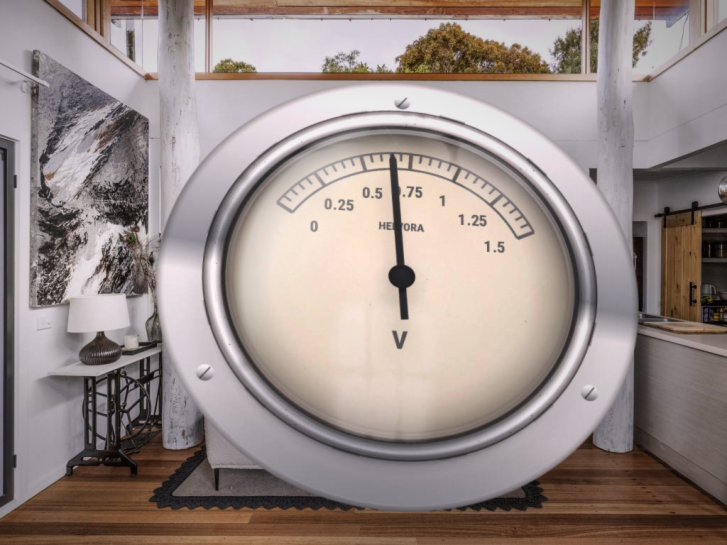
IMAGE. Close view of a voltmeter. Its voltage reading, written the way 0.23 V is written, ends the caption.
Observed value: 0.65 V
